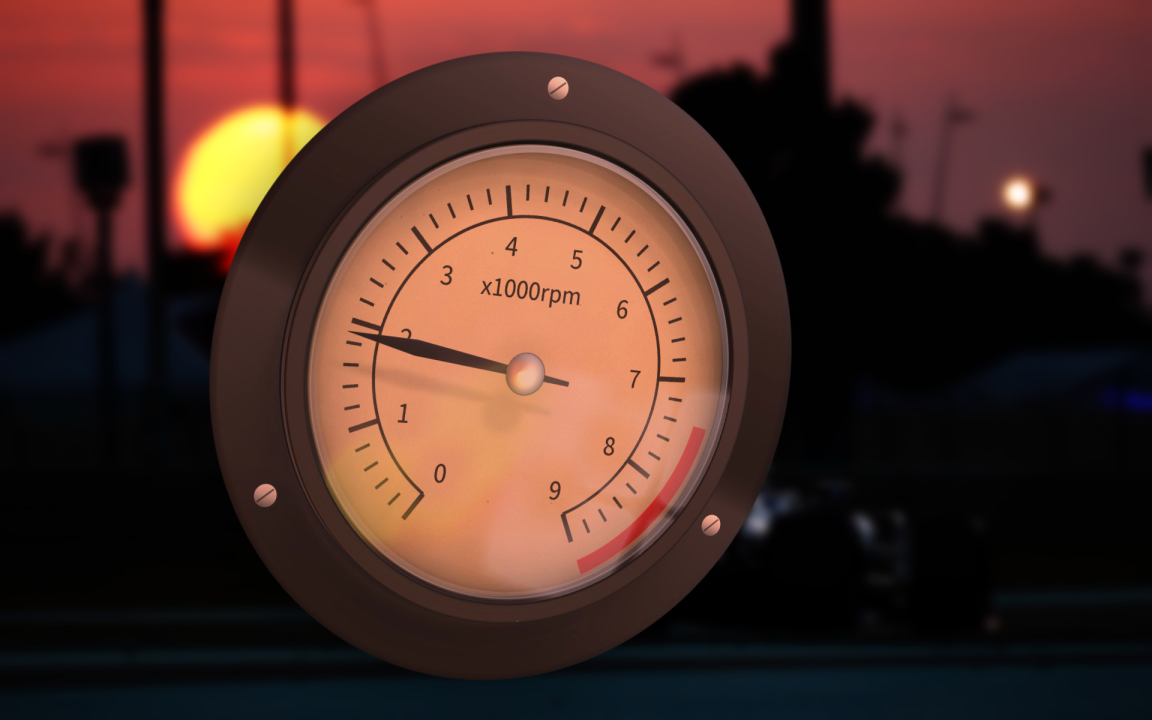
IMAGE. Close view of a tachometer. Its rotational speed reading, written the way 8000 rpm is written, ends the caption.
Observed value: 1900 rpm
